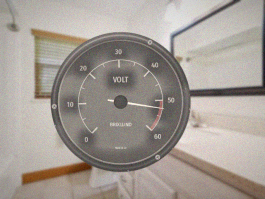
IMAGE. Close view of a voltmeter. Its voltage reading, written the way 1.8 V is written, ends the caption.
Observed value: 52.5 V
